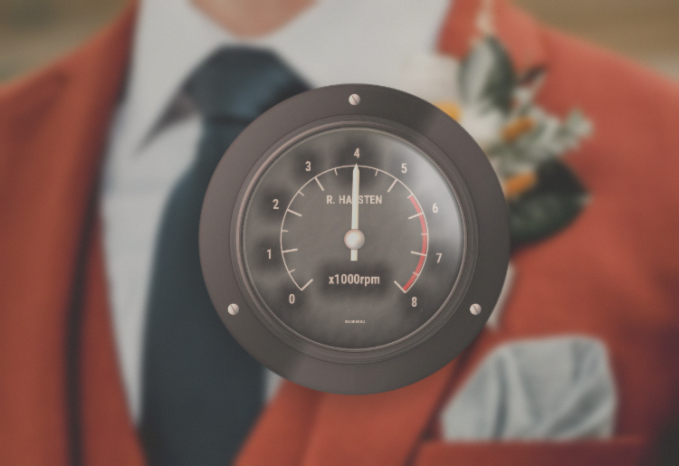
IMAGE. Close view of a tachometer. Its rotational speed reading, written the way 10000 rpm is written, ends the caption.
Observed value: 4000 rpm
